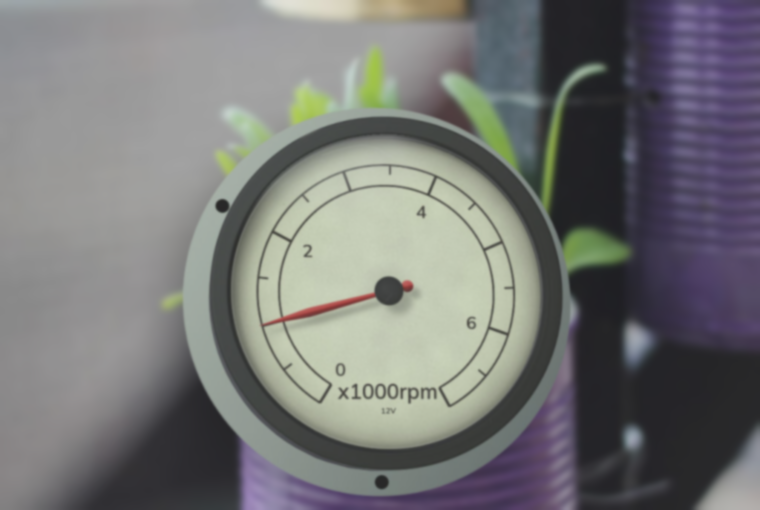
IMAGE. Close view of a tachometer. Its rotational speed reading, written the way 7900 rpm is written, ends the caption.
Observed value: 1000 rpm
